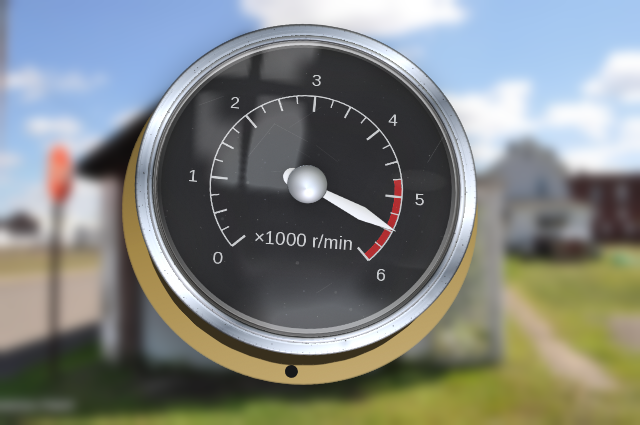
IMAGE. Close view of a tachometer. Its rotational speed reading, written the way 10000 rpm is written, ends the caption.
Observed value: 5500 rpm
